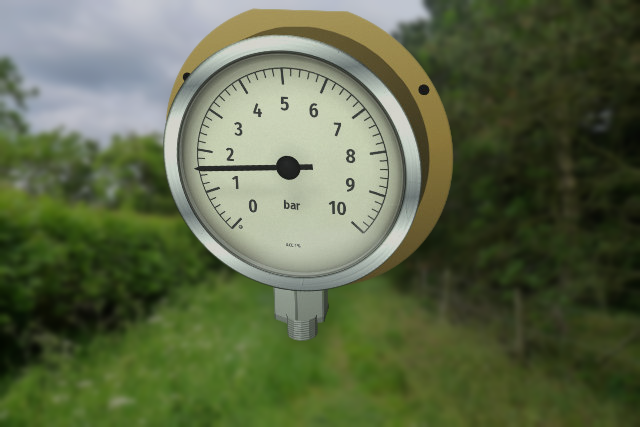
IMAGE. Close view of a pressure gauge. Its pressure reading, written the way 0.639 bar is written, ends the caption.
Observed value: 1.6 bar
